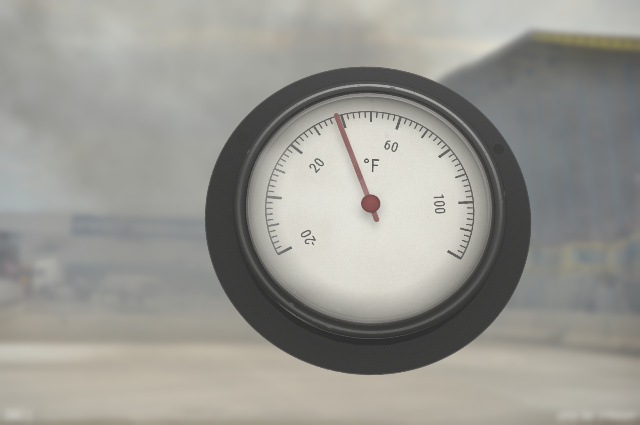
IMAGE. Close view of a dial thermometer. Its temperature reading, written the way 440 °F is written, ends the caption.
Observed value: 38 °F
